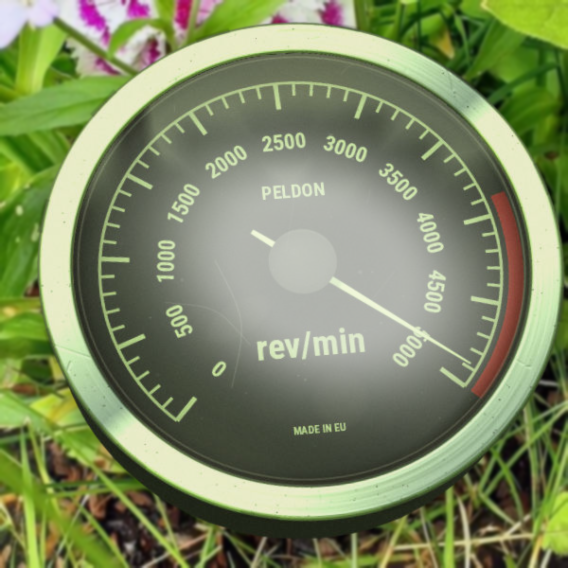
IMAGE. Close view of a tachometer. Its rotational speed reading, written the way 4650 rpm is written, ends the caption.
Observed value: 4900 rpm
